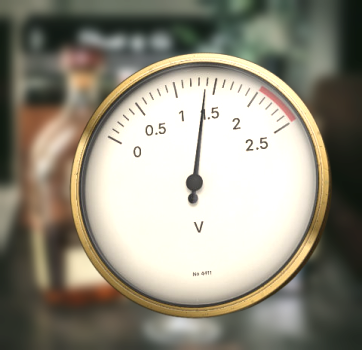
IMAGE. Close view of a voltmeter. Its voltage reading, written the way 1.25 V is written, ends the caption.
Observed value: 1.4 V
